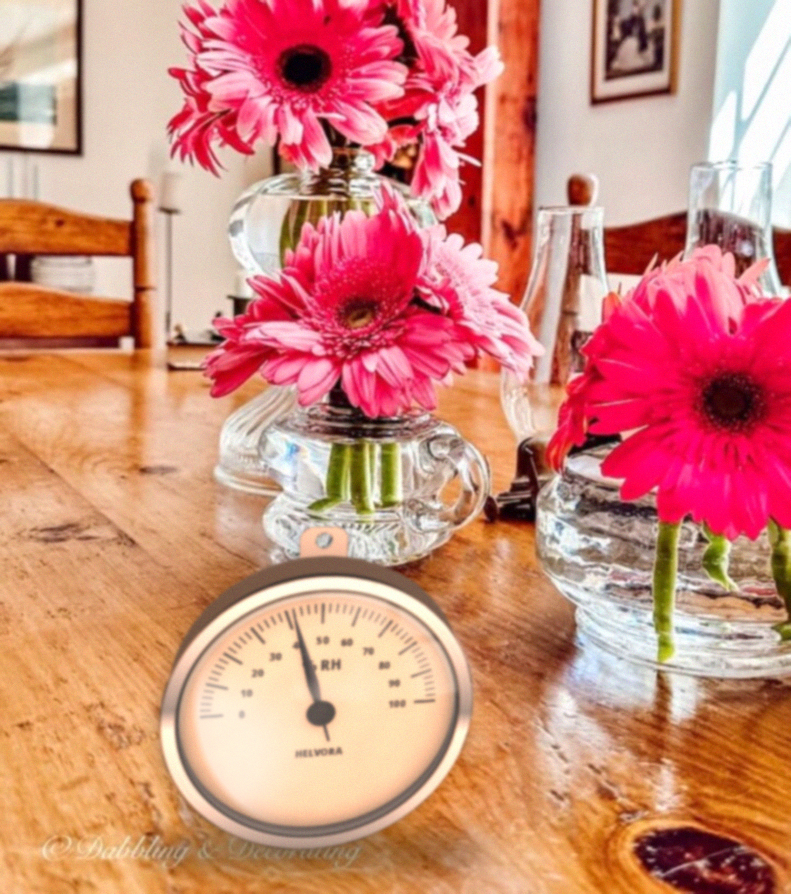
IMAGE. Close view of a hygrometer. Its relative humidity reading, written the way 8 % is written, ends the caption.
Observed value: 42 %
